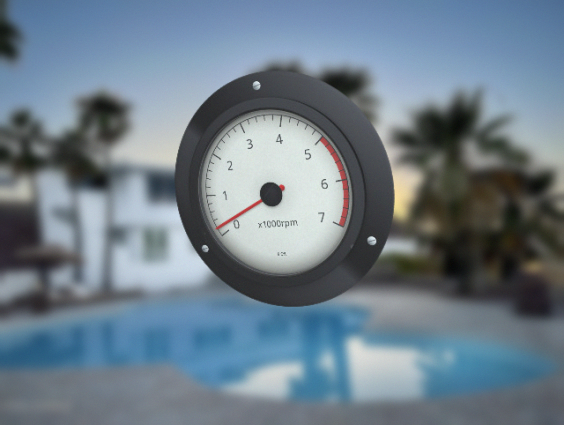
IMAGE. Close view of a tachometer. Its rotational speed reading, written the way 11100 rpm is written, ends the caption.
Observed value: 200 rpm
